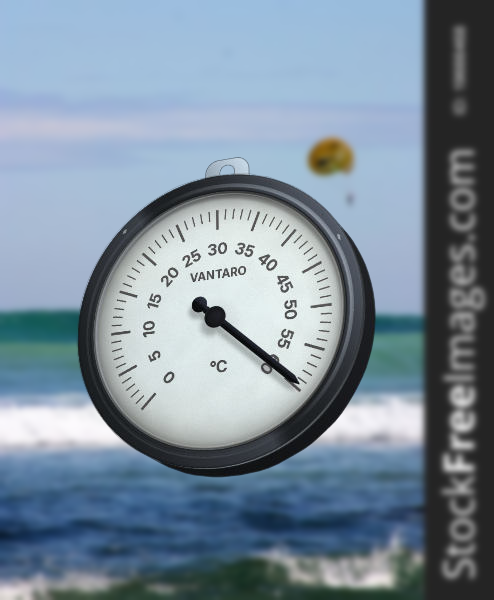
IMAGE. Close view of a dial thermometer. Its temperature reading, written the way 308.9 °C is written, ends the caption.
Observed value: 59.5 °C
